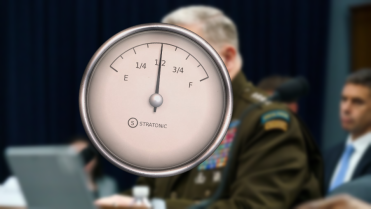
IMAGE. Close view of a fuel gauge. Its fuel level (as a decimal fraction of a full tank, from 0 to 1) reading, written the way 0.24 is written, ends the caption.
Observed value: 0.5
